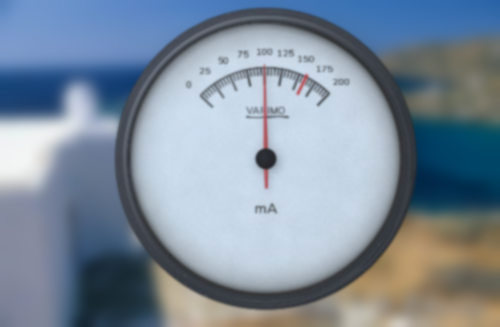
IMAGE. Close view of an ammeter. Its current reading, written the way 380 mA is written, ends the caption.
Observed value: 100 mA
